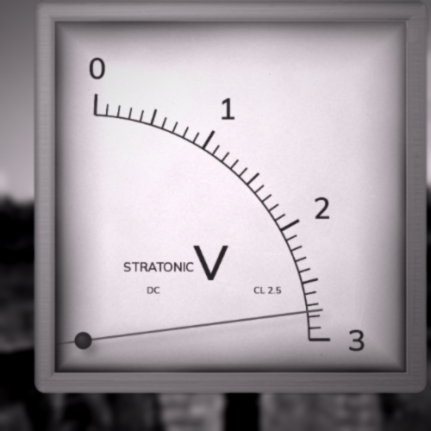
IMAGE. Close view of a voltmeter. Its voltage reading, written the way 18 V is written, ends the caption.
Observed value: 2.75 V
